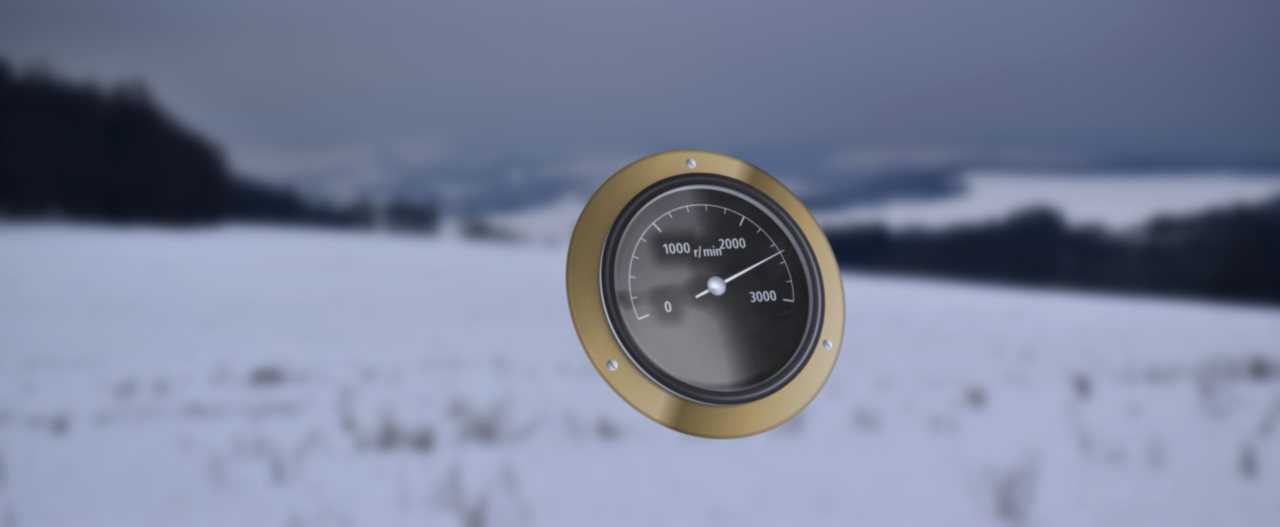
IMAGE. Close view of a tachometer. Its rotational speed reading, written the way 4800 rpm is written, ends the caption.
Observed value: 2500 rpm
